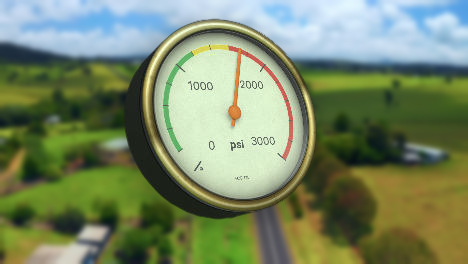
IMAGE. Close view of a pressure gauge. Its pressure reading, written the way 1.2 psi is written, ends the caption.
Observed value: 1700 psi
